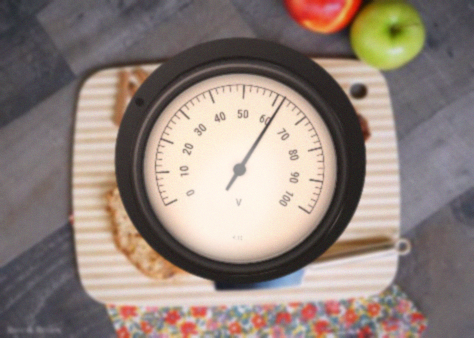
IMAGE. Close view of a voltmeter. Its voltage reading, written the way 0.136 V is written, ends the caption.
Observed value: 62 V
